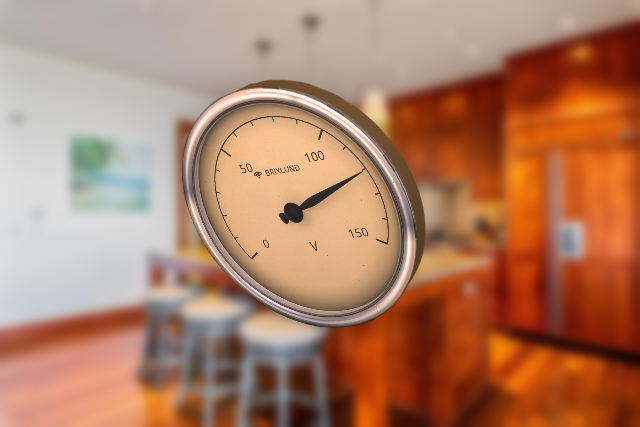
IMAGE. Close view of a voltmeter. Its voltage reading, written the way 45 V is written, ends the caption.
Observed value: 120 V
